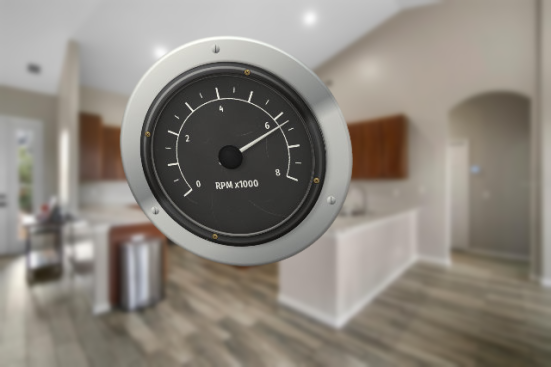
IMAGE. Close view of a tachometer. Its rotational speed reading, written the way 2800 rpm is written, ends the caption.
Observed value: 6250 rpm
